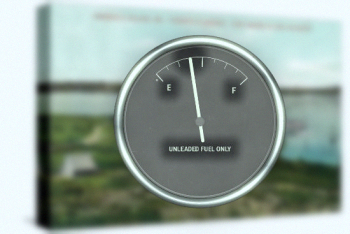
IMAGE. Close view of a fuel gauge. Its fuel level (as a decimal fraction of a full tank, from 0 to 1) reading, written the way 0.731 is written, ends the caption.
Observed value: 0.375
